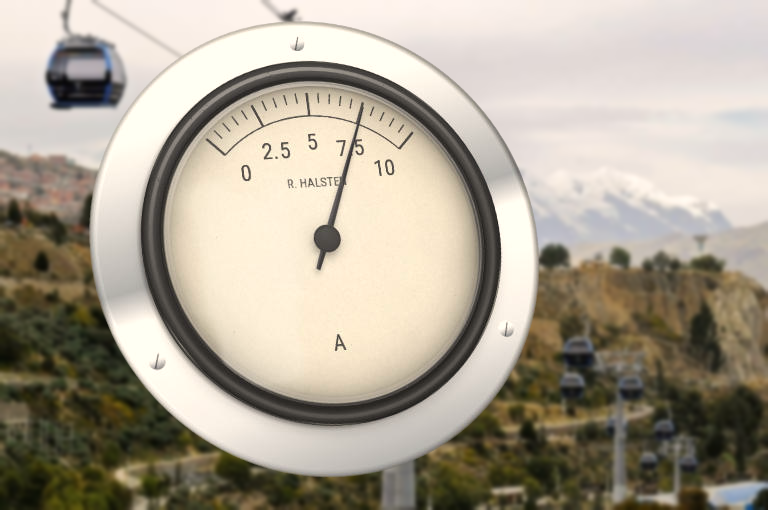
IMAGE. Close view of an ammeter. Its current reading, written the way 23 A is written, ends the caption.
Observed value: 7.5 A
